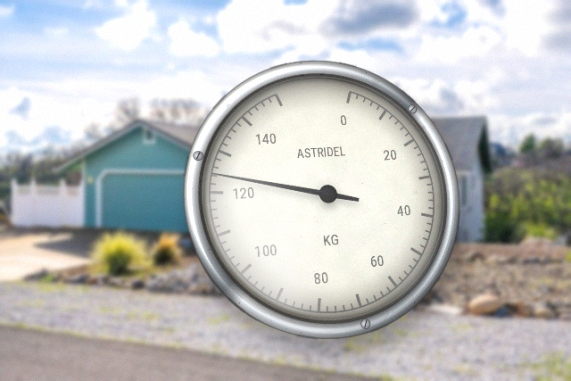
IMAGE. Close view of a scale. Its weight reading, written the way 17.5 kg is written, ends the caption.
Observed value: 124 kg
